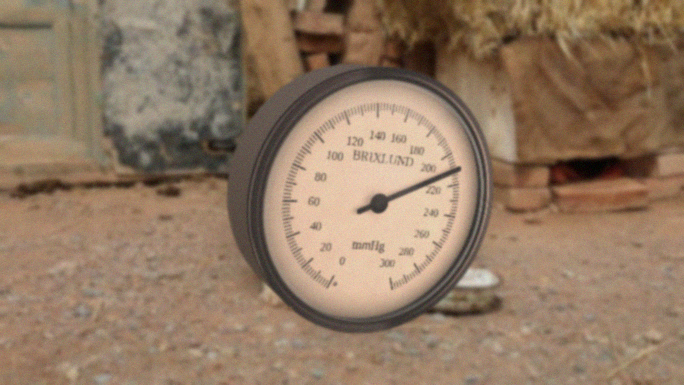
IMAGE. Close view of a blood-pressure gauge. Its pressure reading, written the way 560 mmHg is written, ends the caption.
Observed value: 210 mmHg
